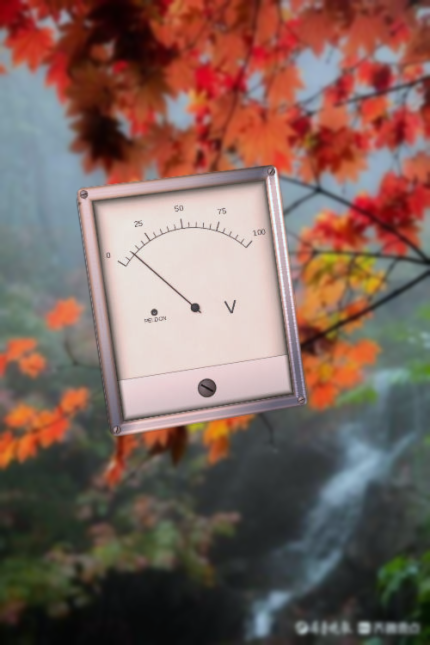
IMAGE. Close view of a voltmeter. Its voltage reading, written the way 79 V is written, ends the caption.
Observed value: 10 V
